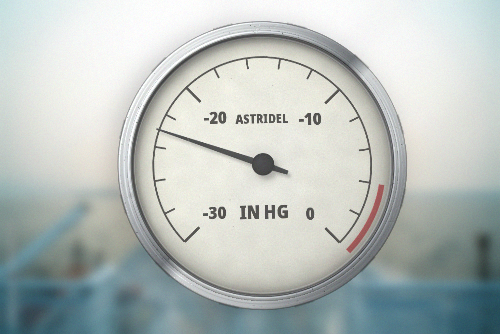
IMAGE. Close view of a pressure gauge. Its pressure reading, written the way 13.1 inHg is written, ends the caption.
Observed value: -23 inHg
